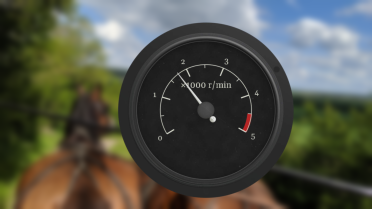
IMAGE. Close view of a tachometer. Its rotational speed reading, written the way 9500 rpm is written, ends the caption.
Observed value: 1750 rpm
